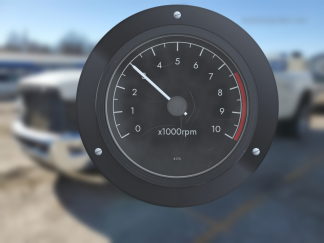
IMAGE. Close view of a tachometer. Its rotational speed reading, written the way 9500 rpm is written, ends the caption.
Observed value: 3000 rpm
